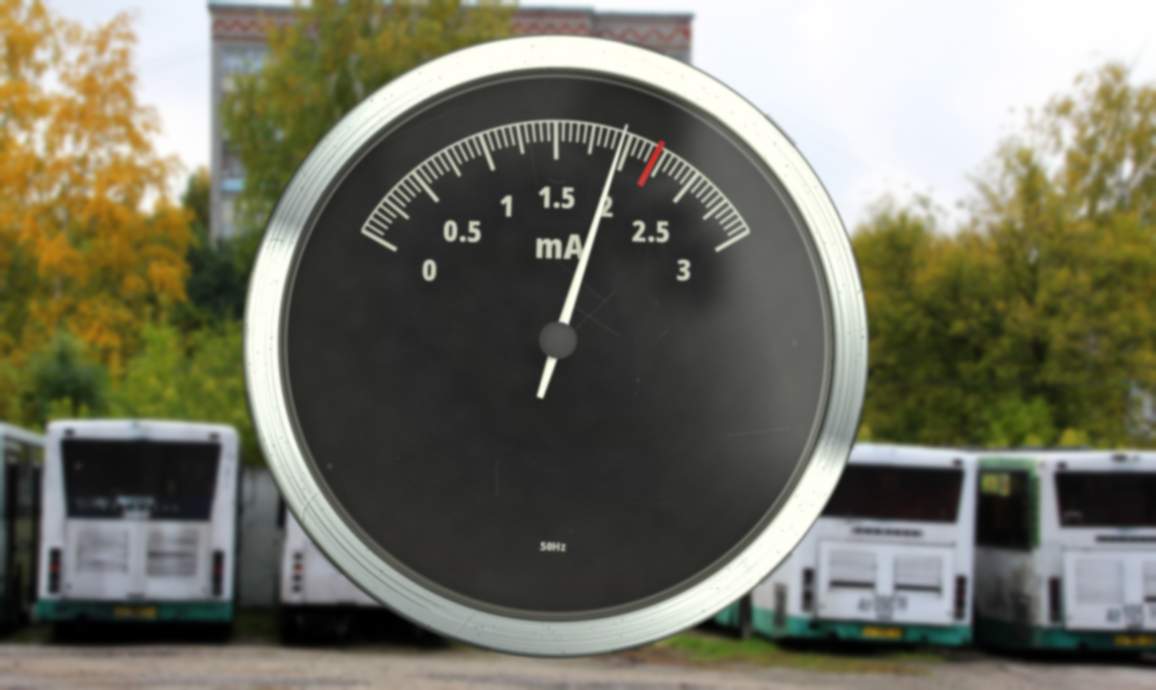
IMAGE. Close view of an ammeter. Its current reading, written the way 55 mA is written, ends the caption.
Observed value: 1.95 mA
